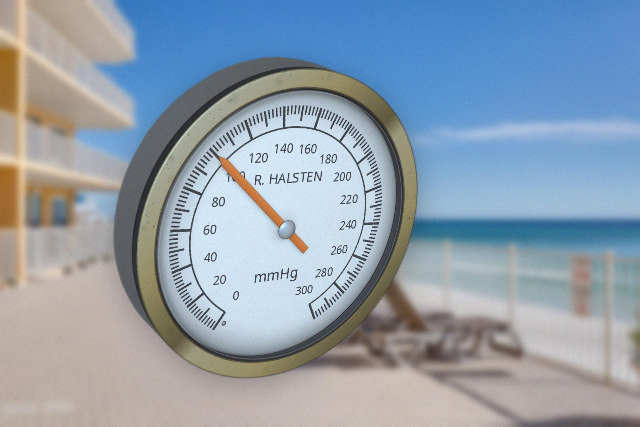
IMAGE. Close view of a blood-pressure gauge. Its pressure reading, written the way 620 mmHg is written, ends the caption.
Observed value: 100 mmHg
